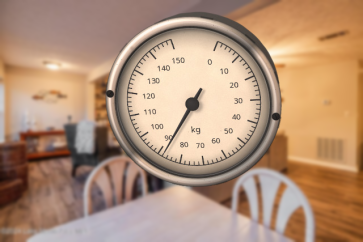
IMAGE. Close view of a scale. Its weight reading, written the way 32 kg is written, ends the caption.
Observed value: 88 kg
